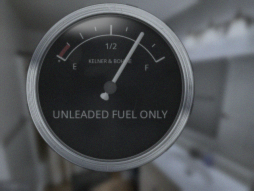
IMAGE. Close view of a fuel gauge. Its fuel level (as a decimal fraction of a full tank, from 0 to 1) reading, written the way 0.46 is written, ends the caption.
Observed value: 0.75
